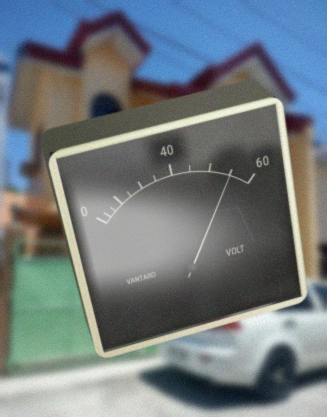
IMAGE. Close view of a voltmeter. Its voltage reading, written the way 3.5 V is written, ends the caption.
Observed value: 55 V
